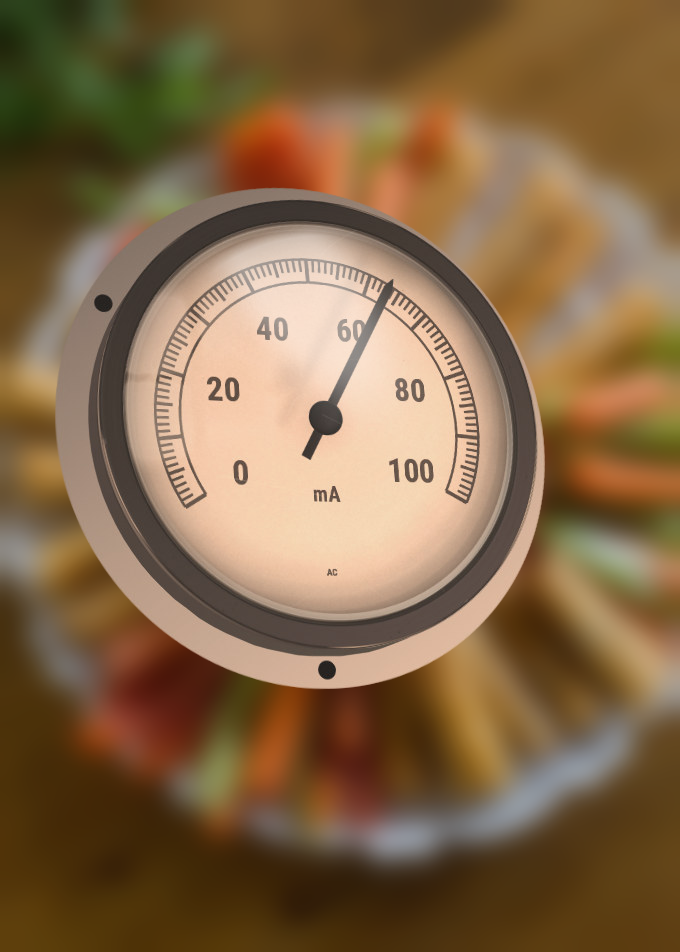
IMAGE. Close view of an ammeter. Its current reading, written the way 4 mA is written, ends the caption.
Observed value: 63 mA
